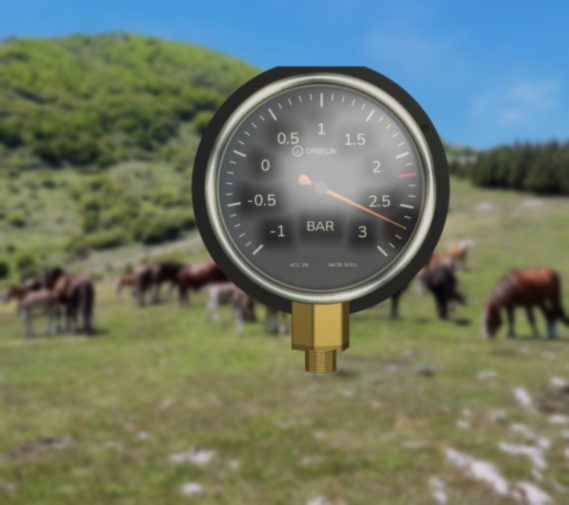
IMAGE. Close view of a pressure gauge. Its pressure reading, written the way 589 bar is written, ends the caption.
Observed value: 2.7 bar
